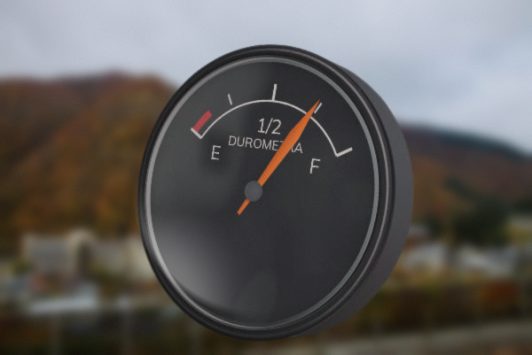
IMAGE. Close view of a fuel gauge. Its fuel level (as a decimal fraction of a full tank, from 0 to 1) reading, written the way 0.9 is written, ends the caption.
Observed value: 0.75
